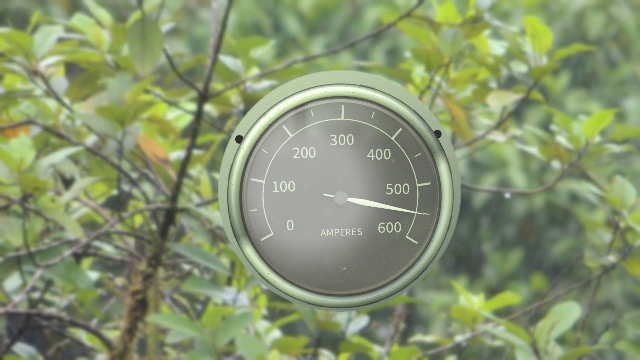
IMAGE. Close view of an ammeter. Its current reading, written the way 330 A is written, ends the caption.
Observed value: 550 A
